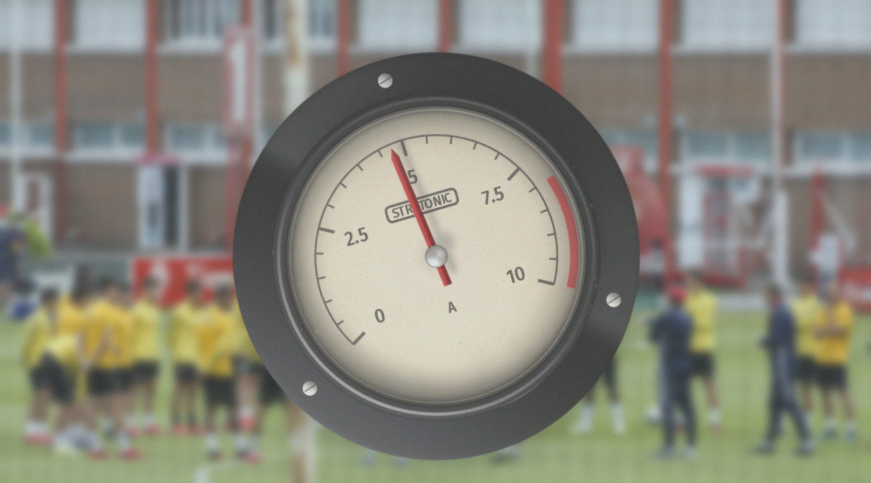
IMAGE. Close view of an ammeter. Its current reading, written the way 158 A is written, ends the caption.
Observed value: 4.75 A
